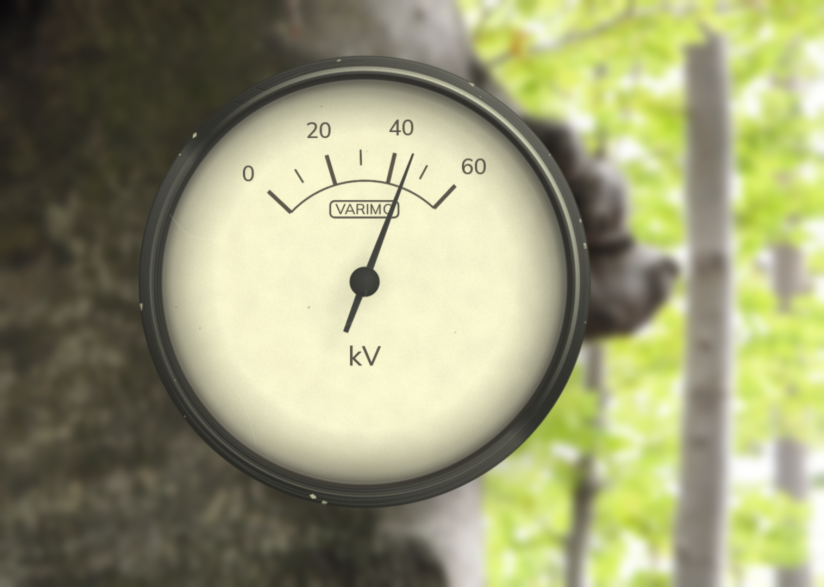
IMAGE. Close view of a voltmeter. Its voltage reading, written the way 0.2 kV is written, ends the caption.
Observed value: 45 kV
